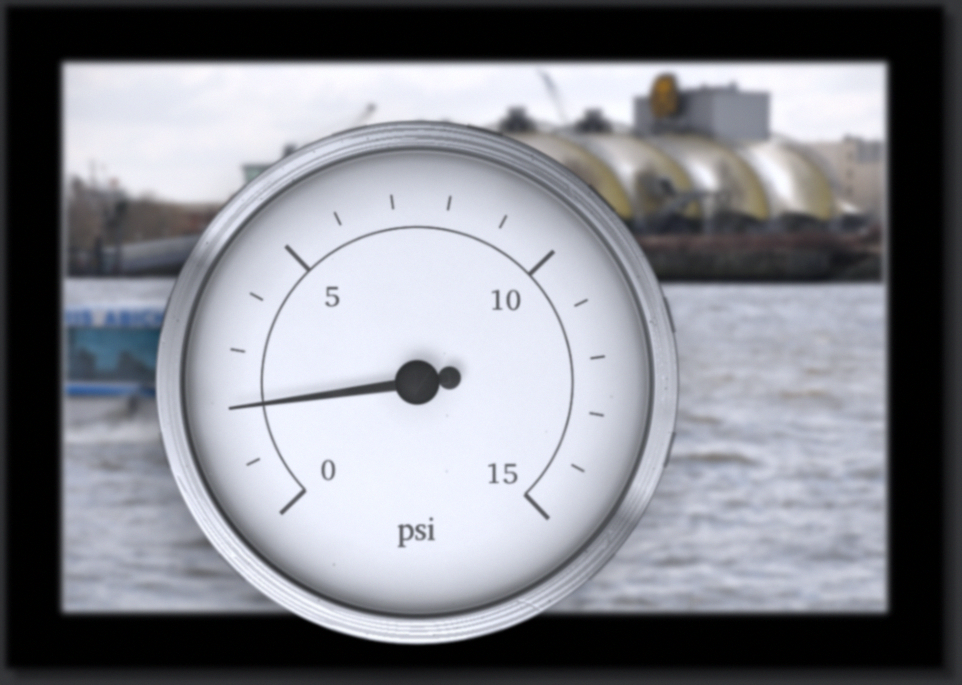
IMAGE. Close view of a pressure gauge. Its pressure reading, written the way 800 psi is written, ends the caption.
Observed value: 2 psi
